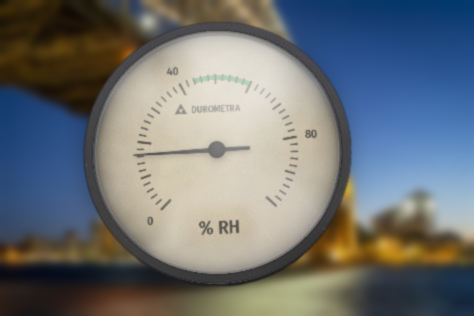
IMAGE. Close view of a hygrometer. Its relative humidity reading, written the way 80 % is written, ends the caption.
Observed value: 16 %
